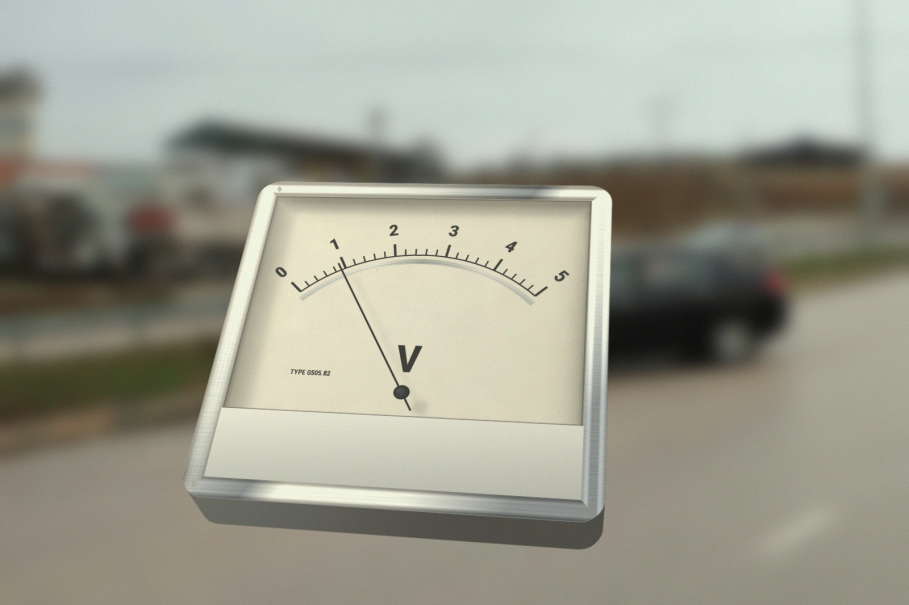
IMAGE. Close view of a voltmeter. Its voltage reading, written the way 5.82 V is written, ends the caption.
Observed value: 0.9 V
